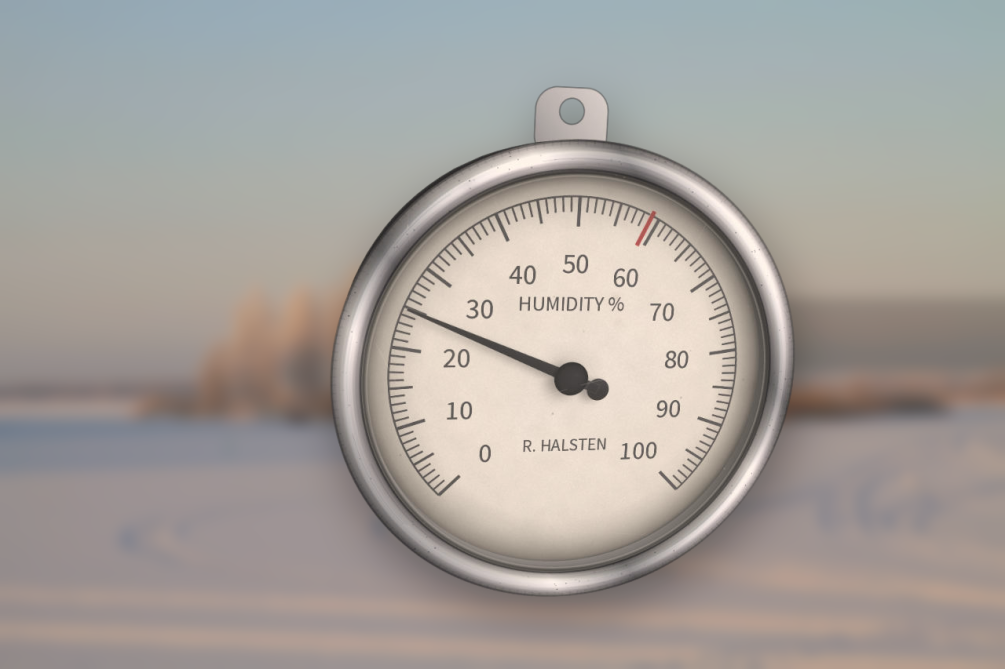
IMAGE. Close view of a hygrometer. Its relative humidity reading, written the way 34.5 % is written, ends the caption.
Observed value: 25 %
